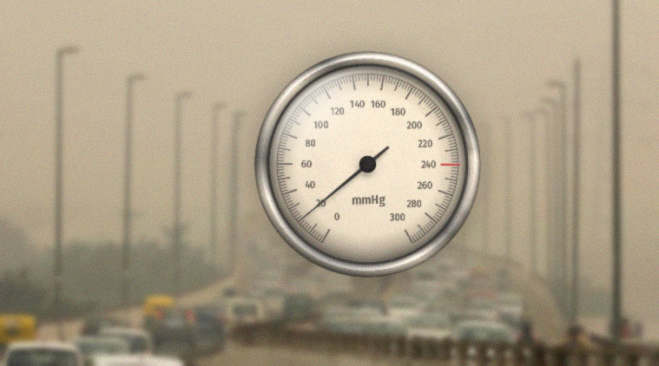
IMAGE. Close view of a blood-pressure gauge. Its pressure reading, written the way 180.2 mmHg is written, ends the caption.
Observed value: 20 mmHg
